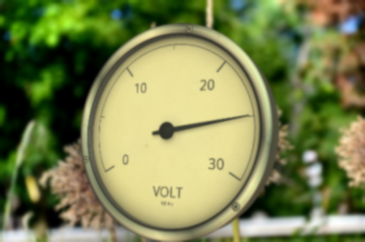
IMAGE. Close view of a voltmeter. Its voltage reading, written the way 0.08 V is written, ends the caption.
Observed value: 25 V
